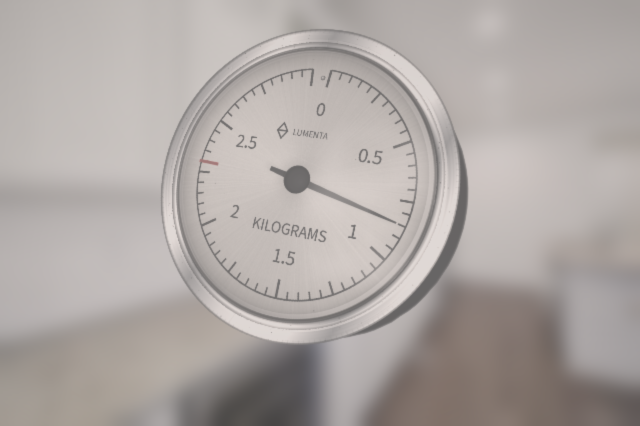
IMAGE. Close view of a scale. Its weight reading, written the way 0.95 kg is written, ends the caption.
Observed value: 0.85 kg
